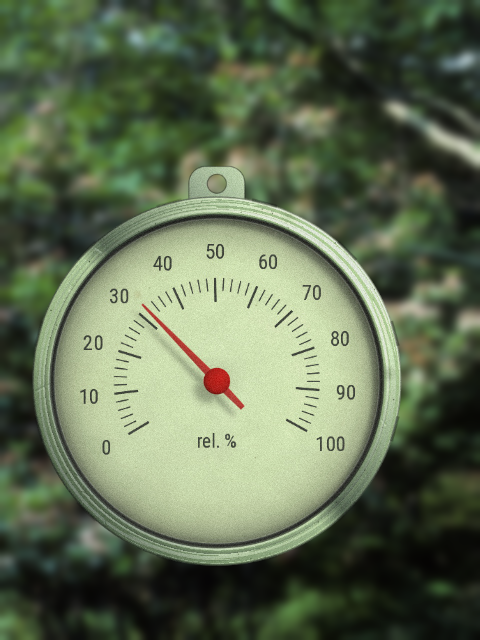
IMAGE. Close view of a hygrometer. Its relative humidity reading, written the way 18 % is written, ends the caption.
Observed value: 32 %
